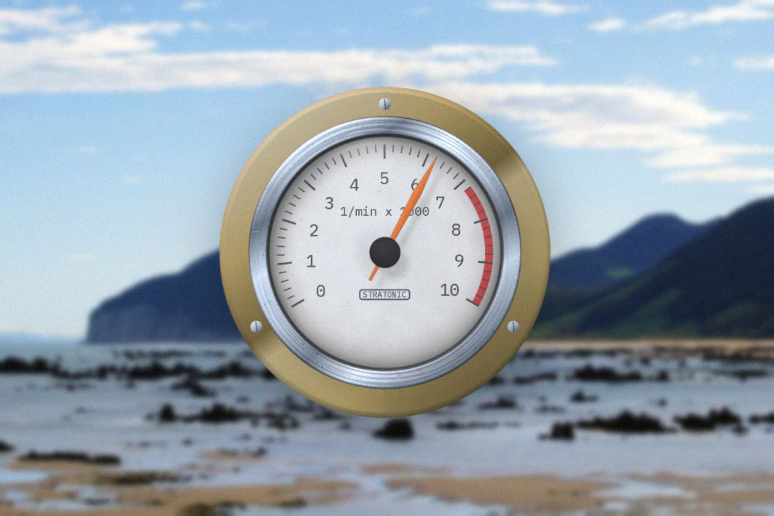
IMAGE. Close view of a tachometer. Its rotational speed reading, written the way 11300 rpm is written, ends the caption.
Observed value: 6200 rpm
